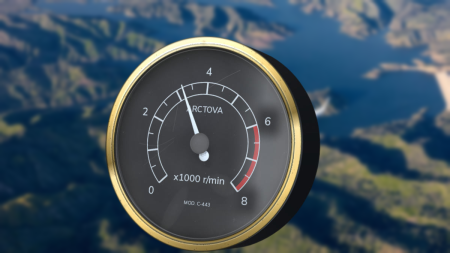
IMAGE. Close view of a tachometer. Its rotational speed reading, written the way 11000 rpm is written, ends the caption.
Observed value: 3250 rpm
